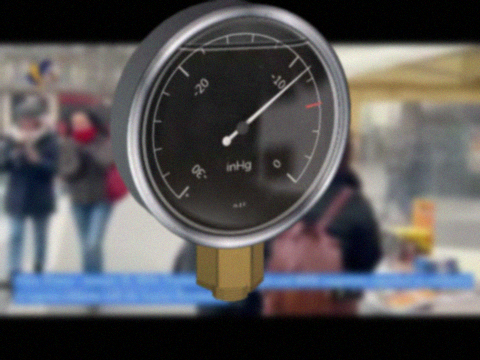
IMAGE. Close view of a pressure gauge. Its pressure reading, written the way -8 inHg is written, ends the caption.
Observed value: -9 inHg
